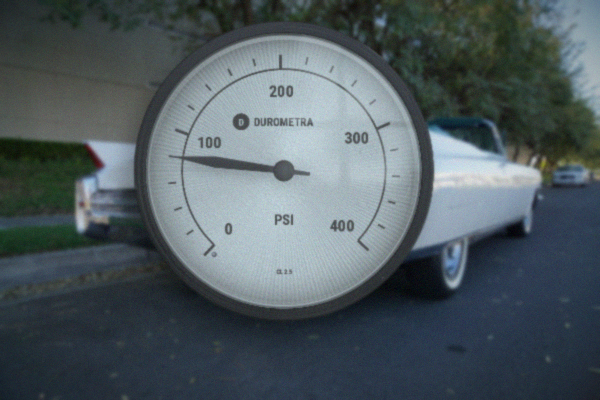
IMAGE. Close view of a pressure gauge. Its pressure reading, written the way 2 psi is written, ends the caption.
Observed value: 80 psi
